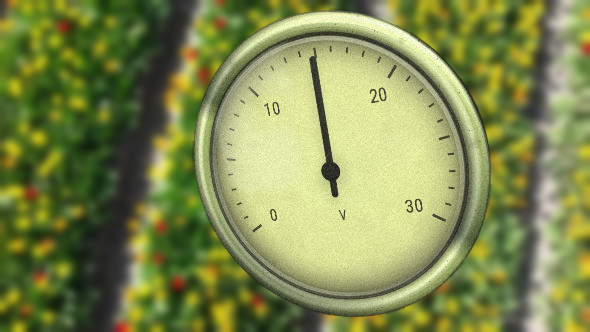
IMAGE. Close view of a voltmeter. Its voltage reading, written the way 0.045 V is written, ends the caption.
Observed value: 15 V
